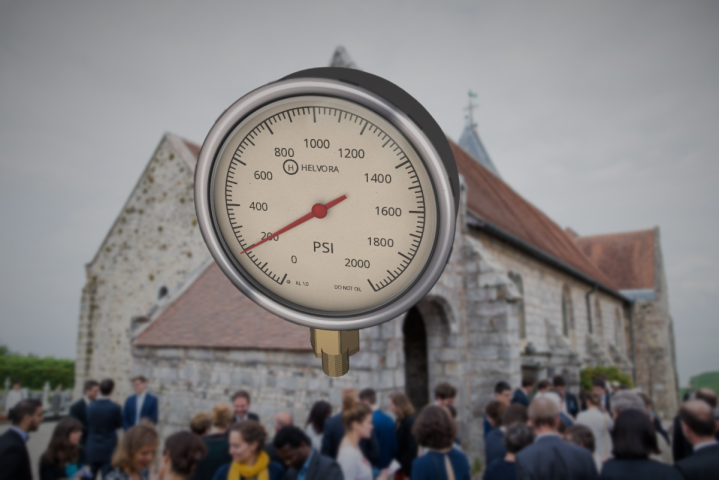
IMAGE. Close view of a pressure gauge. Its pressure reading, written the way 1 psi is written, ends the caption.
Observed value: 200 psi
